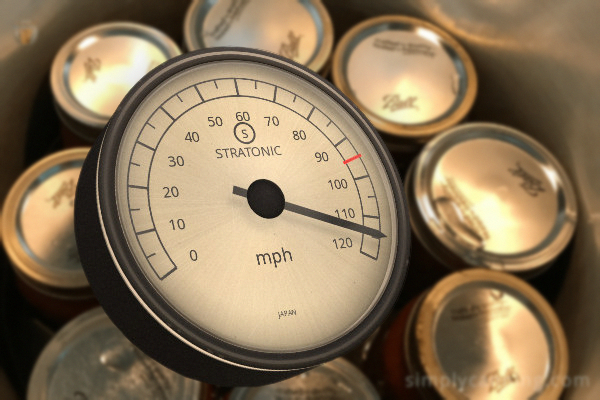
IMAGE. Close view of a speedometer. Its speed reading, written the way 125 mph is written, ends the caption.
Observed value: 115 mph
